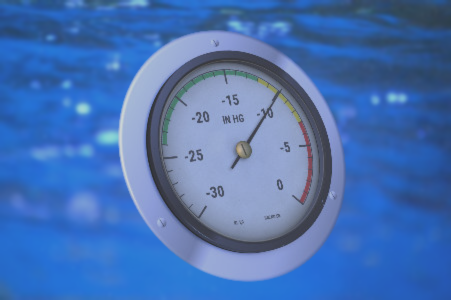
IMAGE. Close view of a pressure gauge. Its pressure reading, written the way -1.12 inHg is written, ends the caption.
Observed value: -10 inHg
